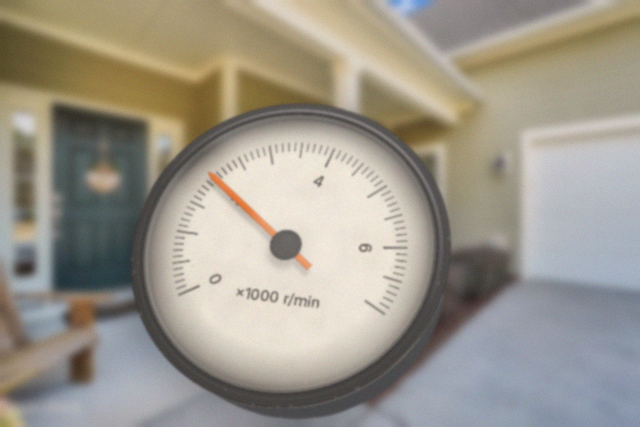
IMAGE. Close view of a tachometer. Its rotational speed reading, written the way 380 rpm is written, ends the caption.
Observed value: 2000 rpm
